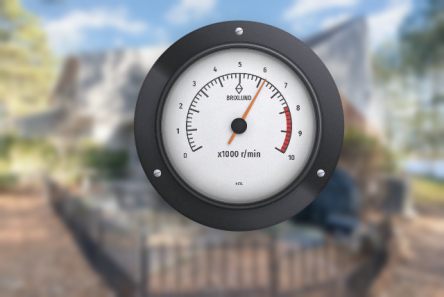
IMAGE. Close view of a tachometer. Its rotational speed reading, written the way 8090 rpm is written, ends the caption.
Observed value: 6200 rpm
